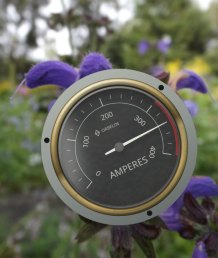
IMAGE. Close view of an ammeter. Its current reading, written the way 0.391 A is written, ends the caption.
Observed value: 340 A
